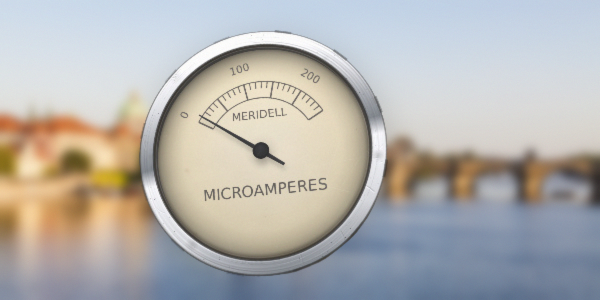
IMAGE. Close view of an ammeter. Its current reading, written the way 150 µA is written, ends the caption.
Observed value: 10 µA
